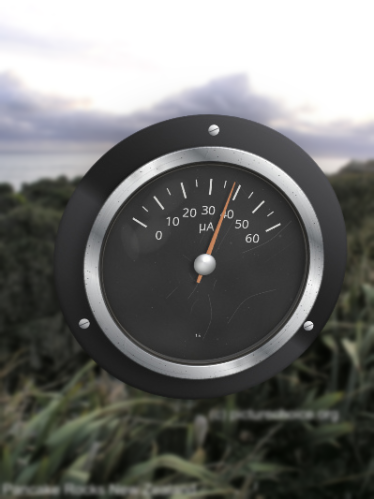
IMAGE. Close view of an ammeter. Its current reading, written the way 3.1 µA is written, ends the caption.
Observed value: 37.5 µA
